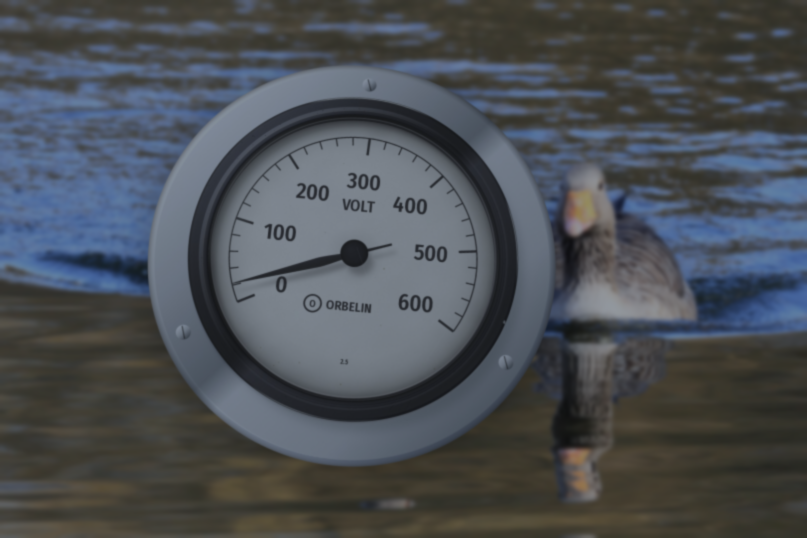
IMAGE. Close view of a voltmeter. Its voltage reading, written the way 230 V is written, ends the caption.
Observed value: 20 V
